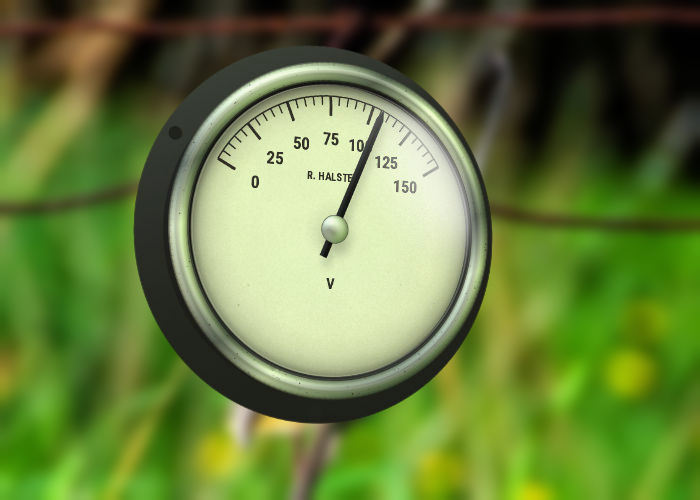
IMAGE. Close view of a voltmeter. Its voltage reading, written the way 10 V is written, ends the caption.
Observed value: 105 V
